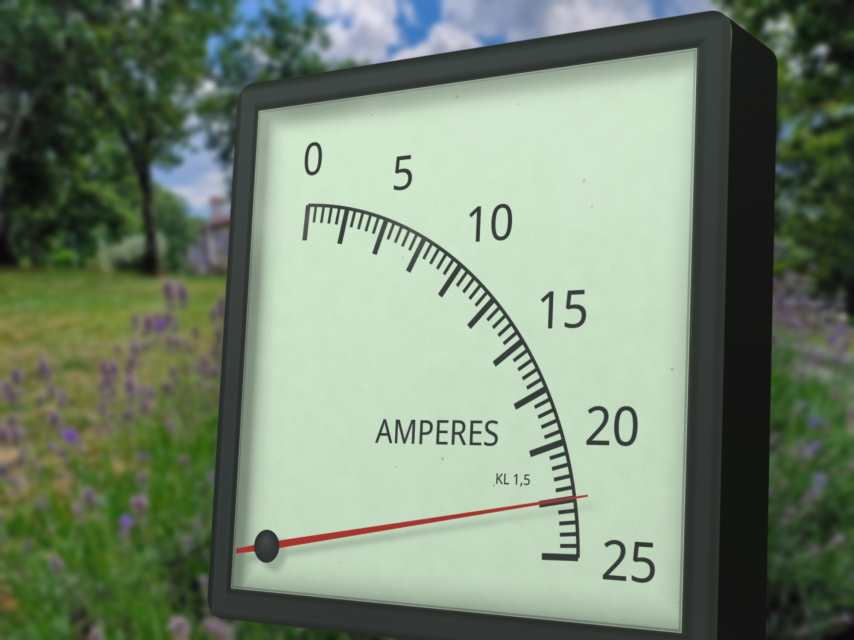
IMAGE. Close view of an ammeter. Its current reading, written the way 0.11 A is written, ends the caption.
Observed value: 22.5 A
